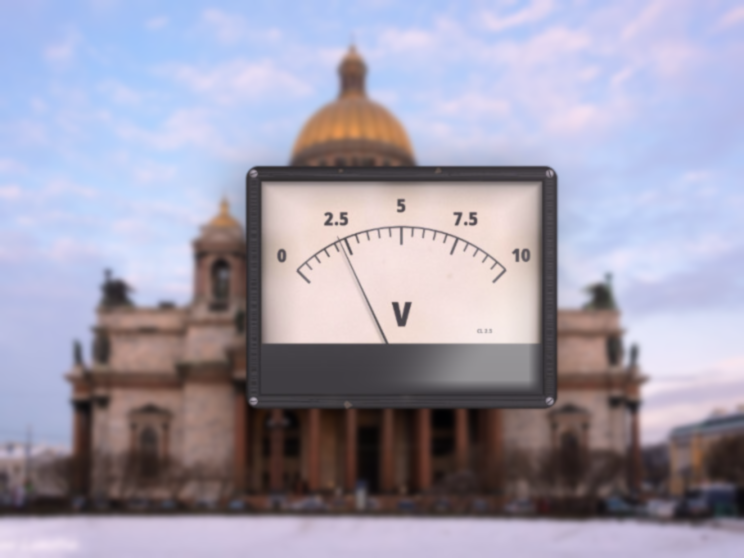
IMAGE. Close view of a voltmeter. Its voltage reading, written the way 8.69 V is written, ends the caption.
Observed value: 2.25 V
